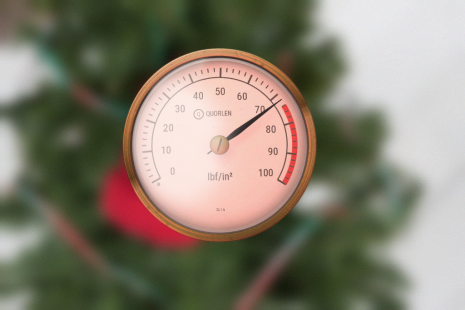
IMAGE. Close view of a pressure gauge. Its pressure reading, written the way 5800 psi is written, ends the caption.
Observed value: 72 psi
